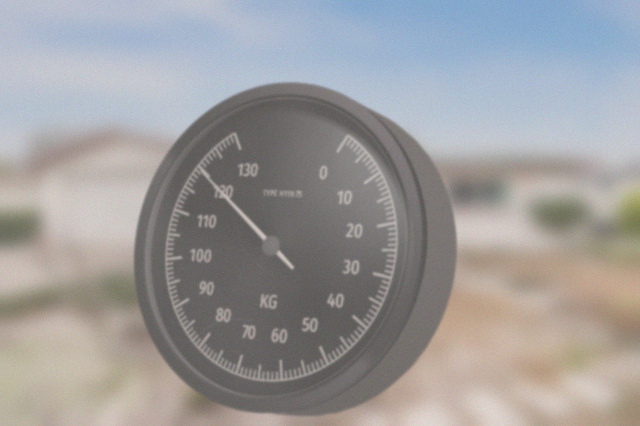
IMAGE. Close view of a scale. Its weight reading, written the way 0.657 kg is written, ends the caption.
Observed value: 120 kg
